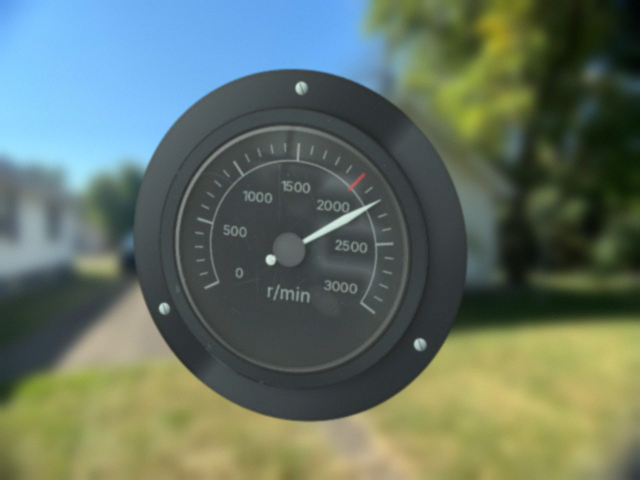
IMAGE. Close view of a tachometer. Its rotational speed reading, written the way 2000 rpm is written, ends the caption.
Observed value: 2200 rpm
